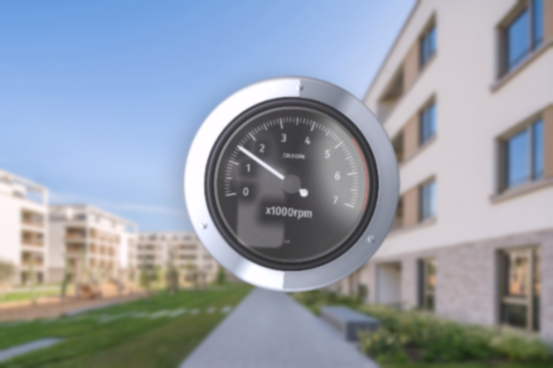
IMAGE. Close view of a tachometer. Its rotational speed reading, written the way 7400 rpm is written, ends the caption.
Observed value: 1500 rpm
